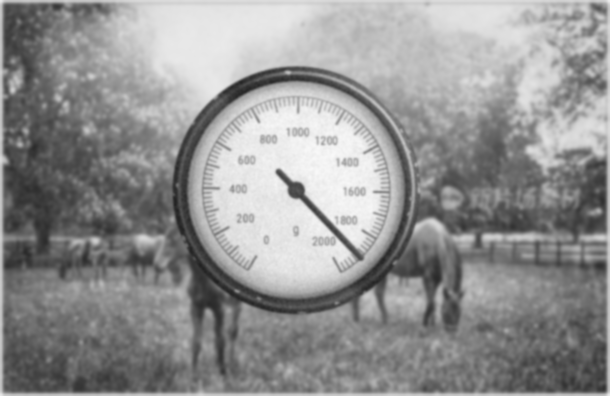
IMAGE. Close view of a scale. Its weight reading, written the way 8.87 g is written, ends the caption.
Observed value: 1900 g
